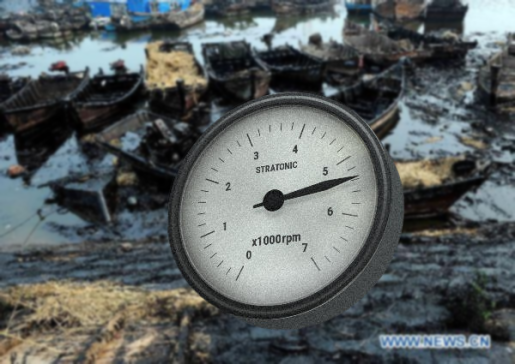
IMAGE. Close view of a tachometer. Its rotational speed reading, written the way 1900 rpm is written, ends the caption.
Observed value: 5400 rpm
